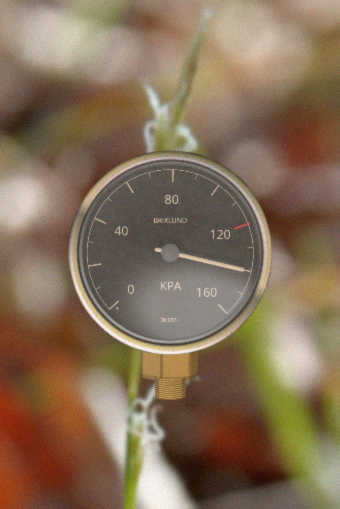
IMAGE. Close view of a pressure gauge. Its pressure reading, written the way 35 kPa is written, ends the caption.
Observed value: 140 kPa
